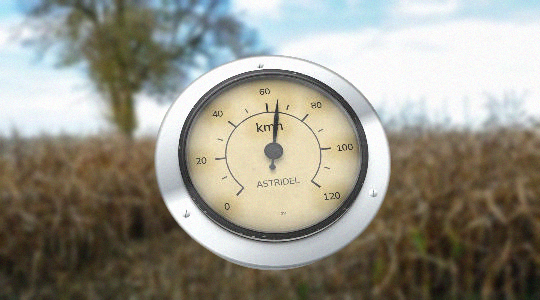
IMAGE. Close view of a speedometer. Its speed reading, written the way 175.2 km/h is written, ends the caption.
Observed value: 65 km/h
